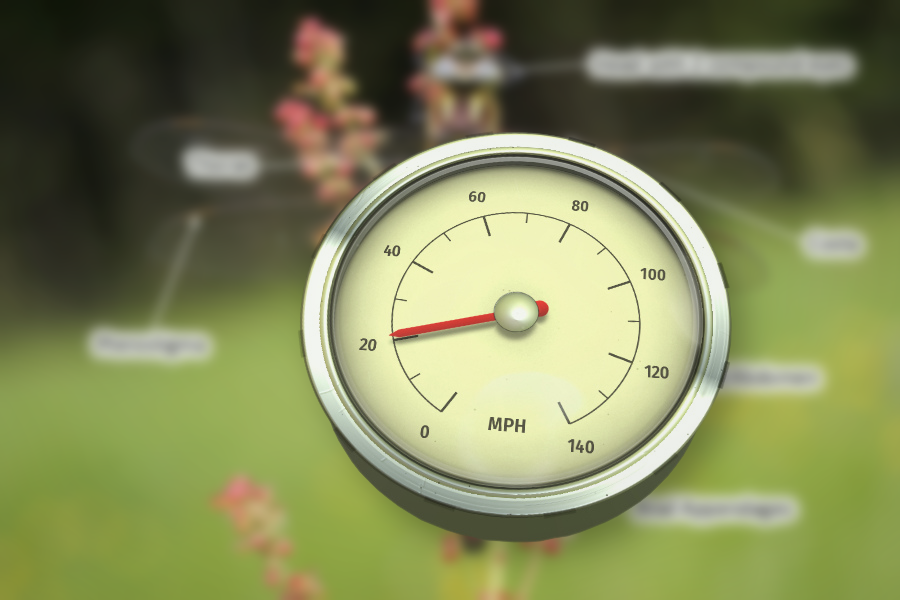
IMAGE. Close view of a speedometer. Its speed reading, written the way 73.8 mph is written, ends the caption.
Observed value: 20 mph
